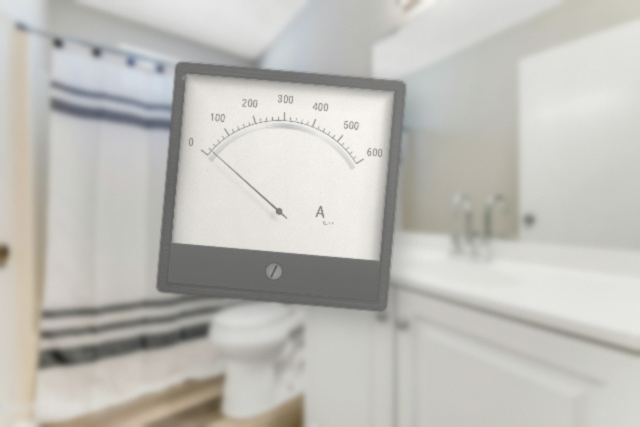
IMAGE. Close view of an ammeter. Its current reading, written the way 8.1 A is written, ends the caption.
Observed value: 20 A
